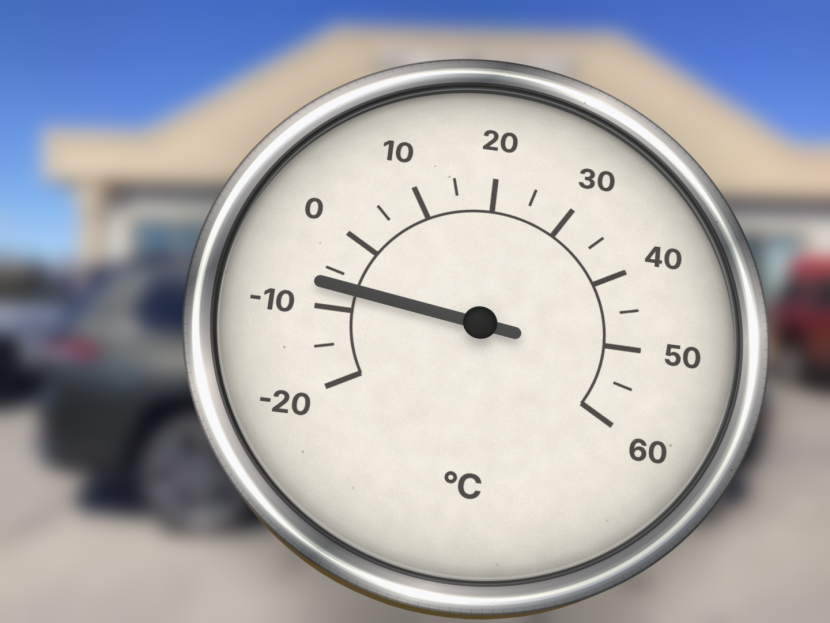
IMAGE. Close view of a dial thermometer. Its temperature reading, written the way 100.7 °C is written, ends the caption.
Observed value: -7.5 °C
